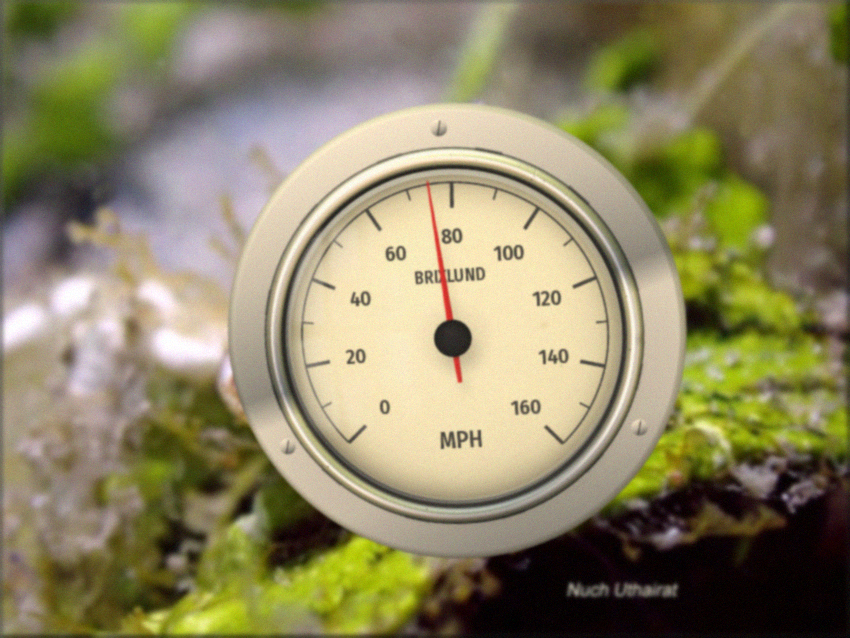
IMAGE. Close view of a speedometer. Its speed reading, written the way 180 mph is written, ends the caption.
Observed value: 75 mph
